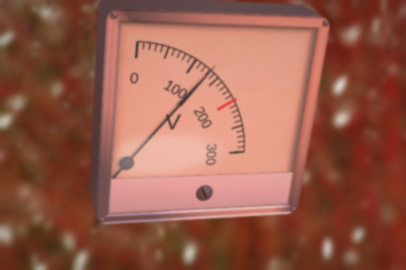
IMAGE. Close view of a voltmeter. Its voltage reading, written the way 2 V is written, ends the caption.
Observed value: 130 V
